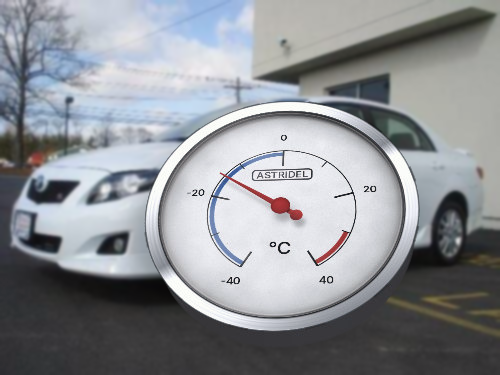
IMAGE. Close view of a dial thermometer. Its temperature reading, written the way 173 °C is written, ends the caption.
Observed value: -15 °C
